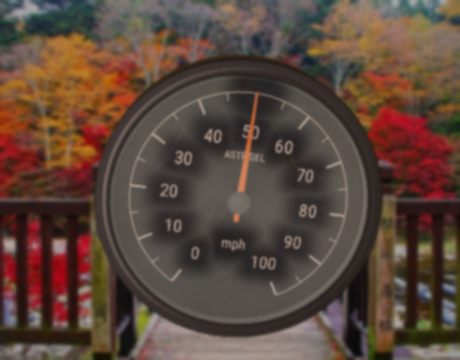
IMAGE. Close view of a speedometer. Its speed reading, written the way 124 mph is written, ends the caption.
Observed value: 50 mph
